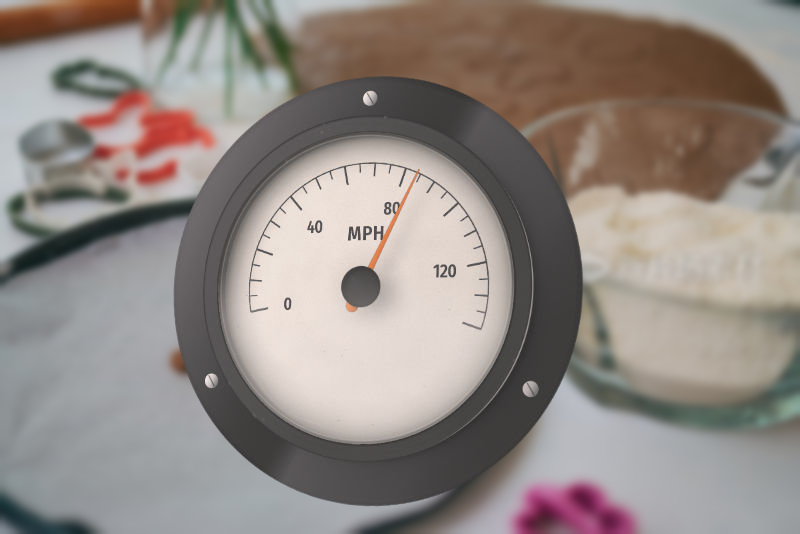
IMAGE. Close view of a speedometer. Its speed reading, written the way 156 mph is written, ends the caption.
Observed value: 85 mph
